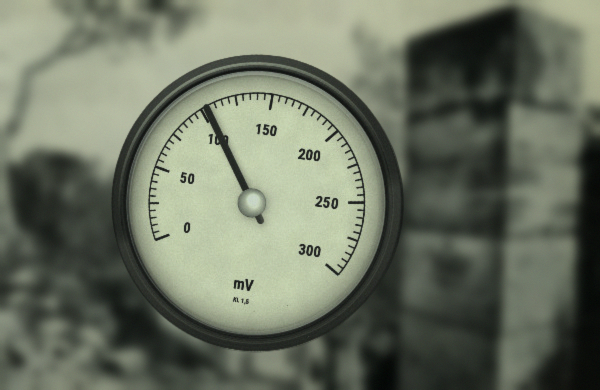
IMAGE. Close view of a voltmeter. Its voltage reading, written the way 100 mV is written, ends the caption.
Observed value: 105 mV
